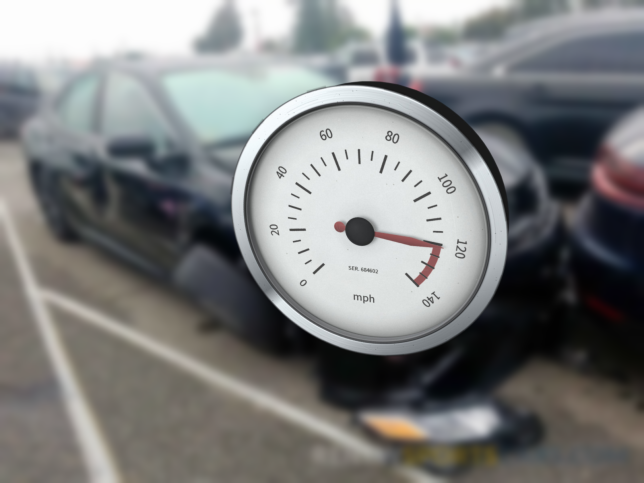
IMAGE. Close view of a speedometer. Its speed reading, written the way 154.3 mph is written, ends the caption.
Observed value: 120 mph
